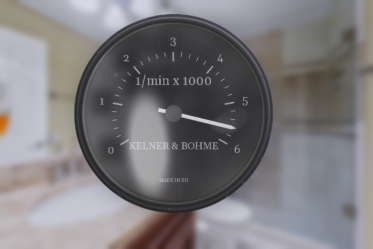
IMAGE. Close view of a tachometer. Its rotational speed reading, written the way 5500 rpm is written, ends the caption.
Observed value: 5600 rpm
